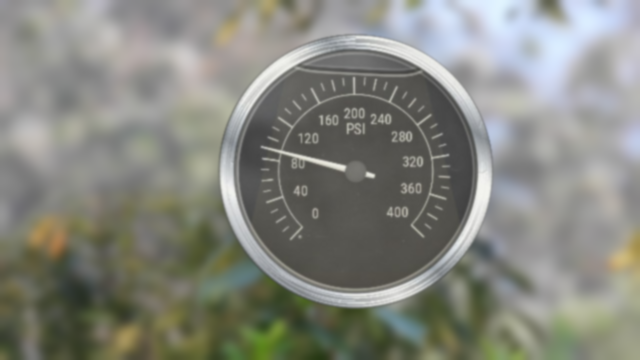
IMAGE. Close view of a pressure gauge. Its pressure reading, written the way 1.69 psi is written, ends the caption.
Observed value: 90 psi
